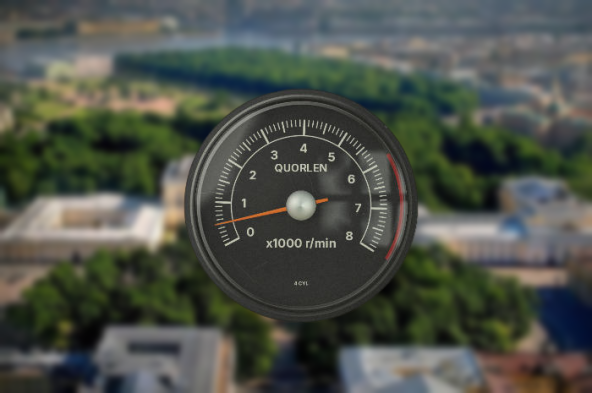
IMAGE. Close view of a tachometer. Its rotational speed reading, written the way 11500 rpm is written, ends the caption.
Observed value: 500 rpm
